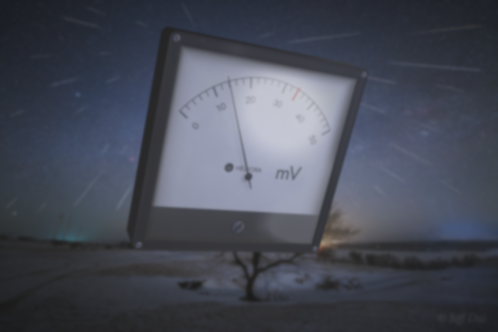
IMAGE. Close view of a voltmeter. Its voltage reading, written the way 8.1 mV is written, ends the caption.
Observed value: 14 mV
